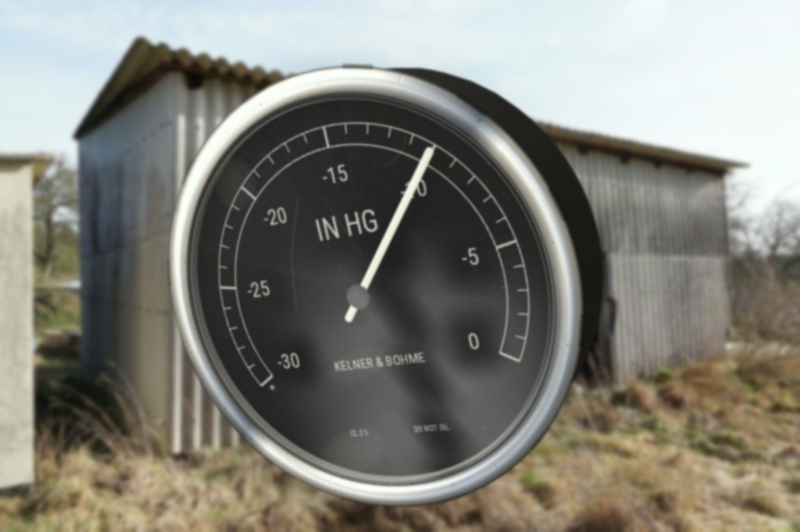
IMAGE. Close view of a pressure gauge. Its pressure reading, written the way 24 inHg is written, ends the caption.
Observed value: -10 inHg
